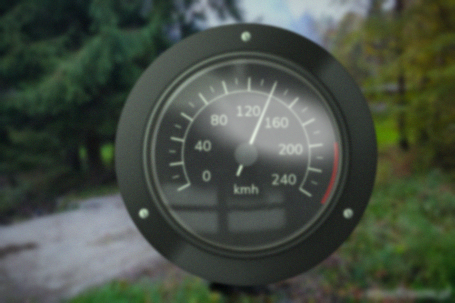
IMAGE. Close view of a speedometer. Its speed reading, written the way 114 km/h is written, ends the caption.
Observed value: 140 km/h
